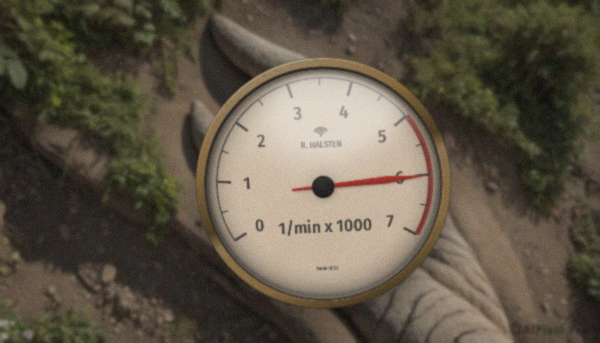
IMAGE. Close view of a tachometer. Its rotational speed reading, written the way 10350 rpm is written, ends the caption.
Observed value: 6000 rpm
